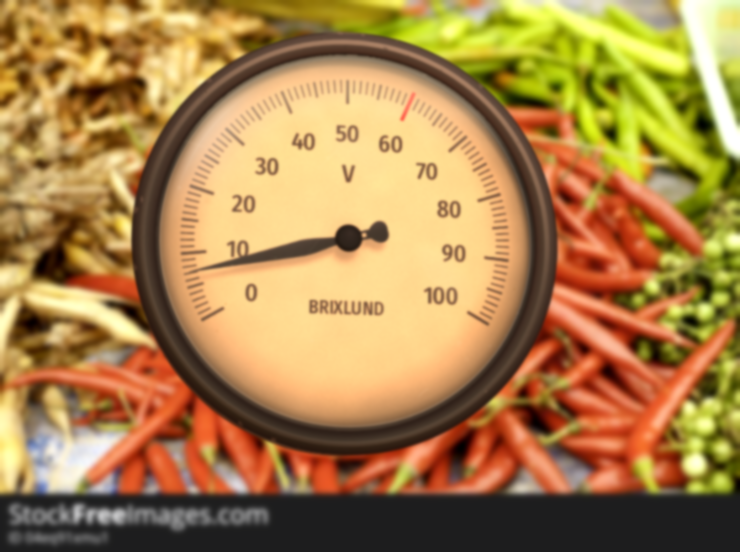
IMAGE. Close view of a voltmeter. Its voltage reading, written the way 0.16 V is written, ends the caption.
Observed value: 7 V
